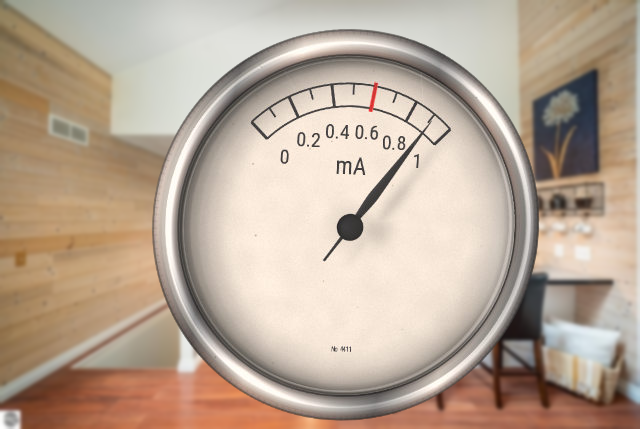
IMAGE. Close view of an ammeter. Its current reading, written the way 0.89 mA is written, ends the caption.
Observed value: 0.9 mA
